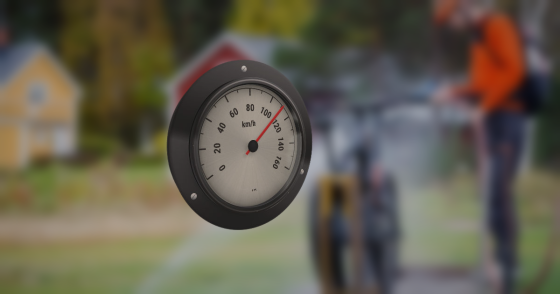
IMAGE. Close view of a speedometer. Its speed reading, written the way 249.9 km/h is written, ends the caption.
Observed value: 110 km/h
